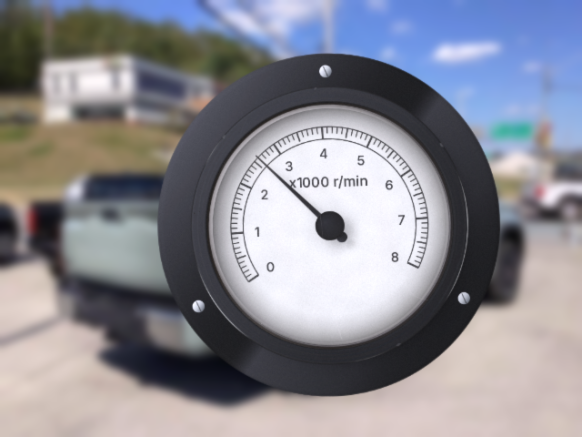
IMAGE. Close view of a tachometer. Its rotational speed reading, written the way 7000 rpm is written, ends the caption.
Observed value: 2600 rpm
